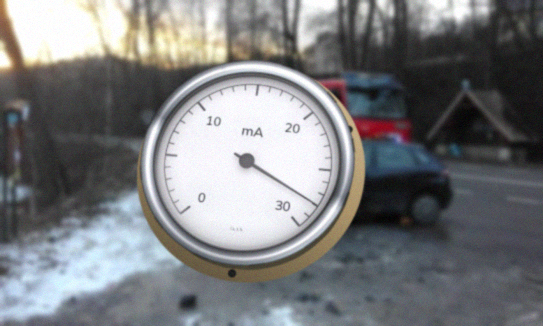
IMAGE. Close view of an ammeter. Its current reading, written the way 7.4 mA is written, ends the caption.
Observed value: 28 mA
